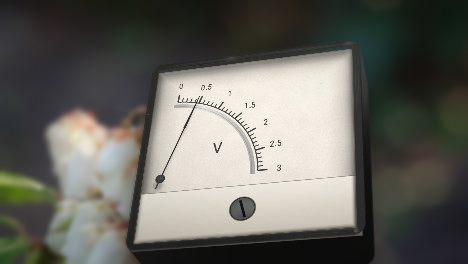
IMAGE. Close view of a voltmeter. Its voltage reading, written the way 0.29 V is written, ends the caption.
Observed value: 0.5 V
